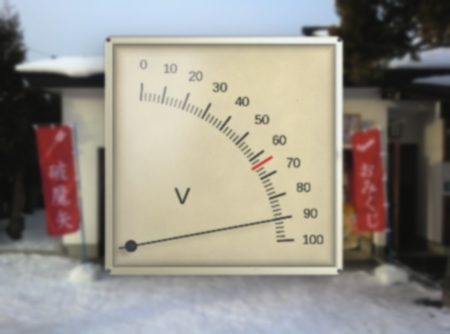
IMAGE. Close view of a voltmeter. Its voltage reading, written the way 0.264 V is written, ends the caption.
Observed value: 90 V
